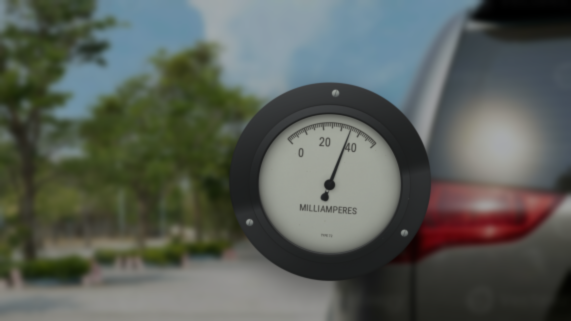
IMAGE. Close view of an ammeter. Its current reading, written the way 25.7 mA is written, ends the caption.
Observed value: 35 mA
